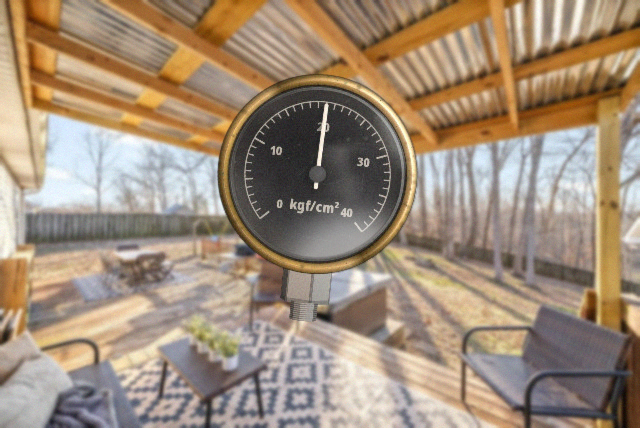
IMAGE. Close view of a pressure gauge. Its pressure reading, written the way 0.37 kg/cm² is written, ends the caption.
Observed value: 20 kg/cm²
